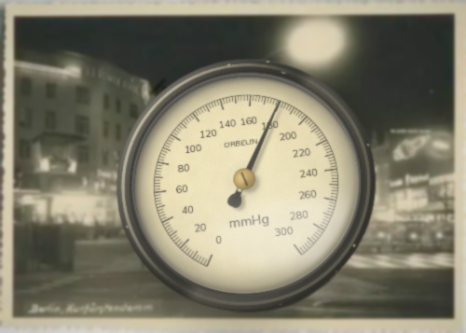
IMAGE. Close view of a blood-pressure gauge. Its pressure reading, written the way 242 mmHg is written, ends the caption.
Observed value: 180 mmHg
